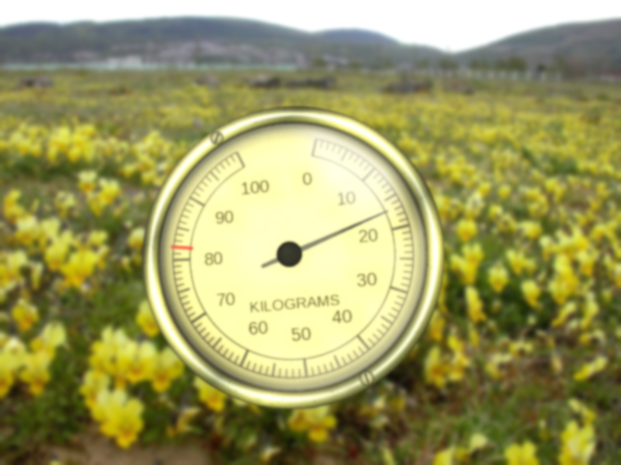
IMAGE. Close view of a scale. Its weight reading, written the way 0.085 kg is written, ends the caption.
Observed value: 17 kg
